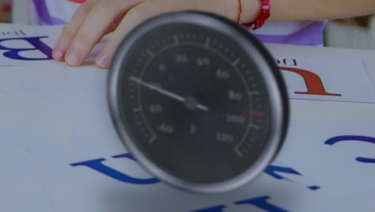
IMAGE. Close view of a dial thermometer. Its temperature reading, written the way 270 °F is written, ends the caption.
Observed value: -20 °F
